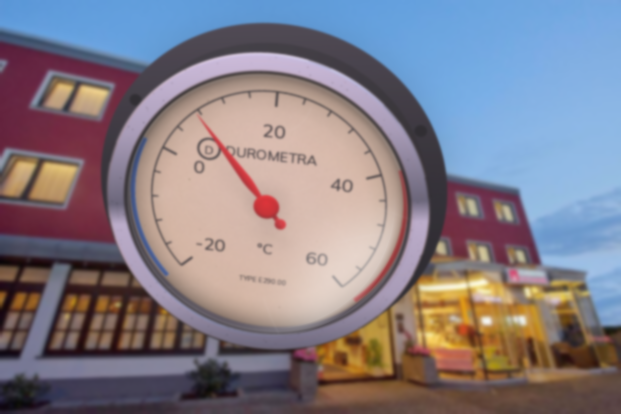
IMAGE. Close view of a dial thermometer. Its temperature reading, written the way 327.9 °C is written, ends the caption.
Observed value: 8 °C
